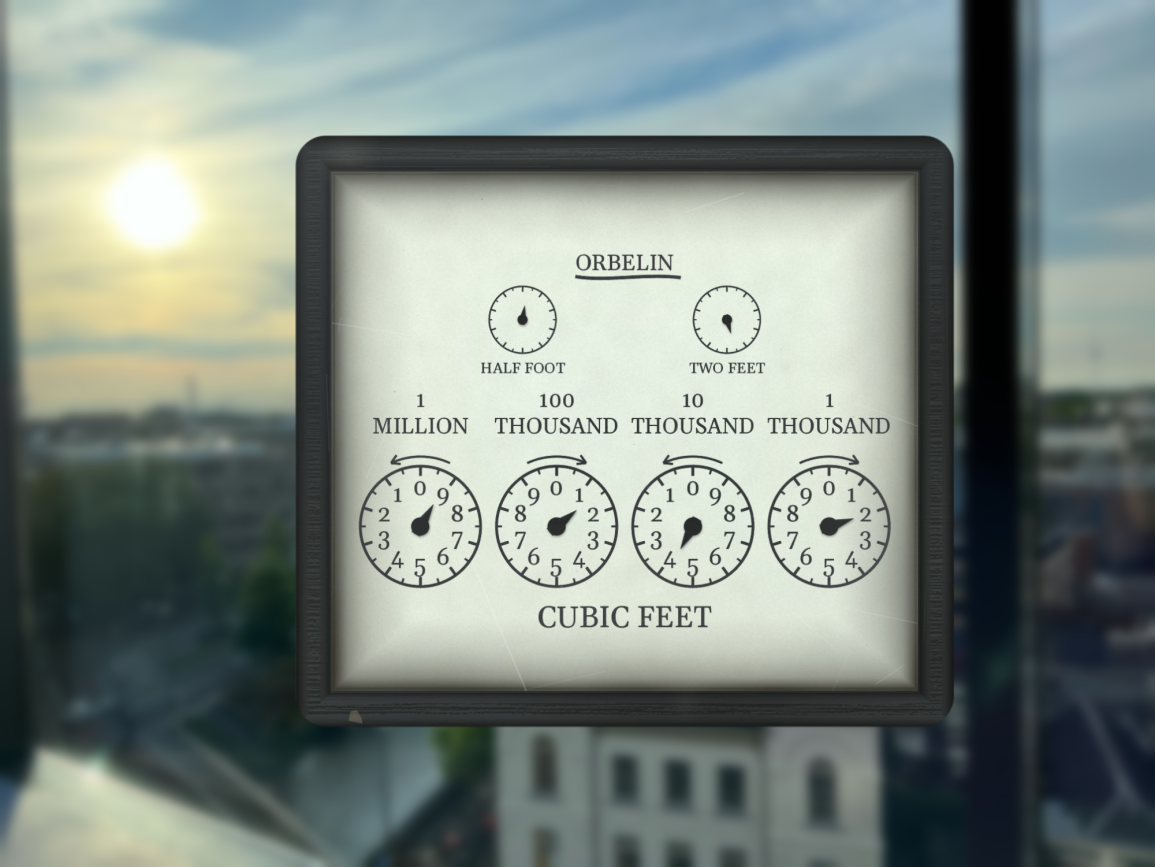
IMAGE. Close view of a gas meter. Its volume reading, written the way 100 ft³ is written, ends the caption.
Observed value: 914200 ft³
